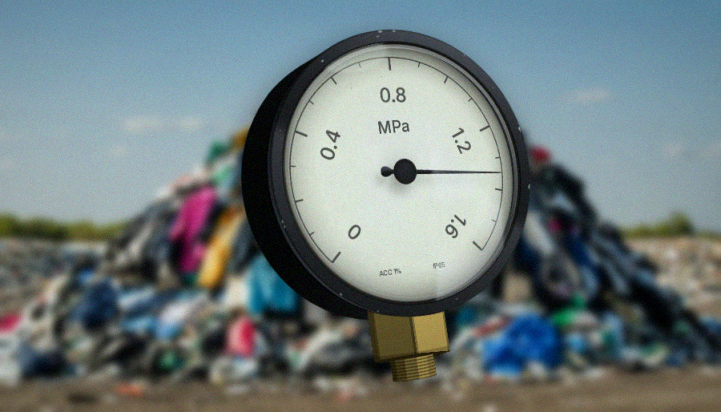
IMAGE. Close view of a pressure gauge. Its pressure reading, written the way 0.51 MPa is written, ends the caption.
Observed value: 1.35 MPa
